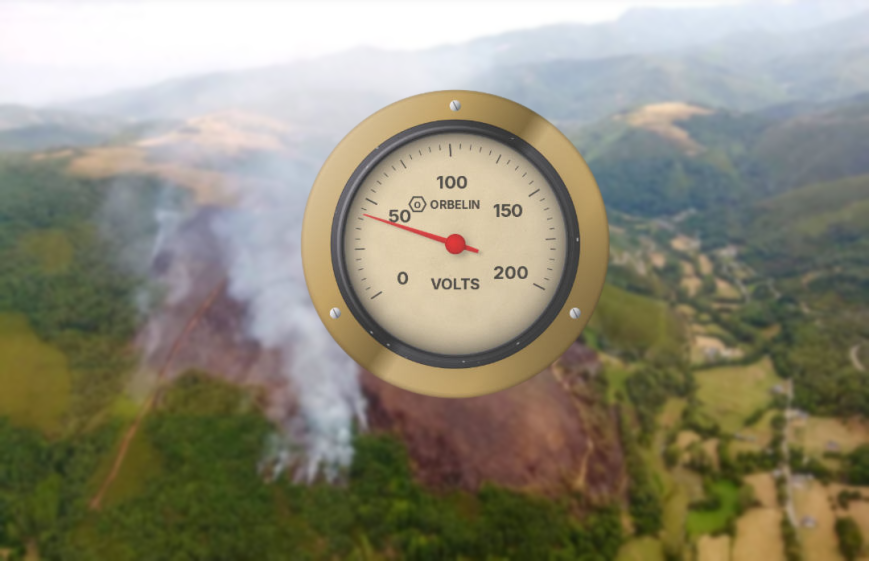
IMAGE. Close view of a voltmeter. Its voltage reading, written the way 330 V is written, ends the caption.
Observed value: 42.5 V
